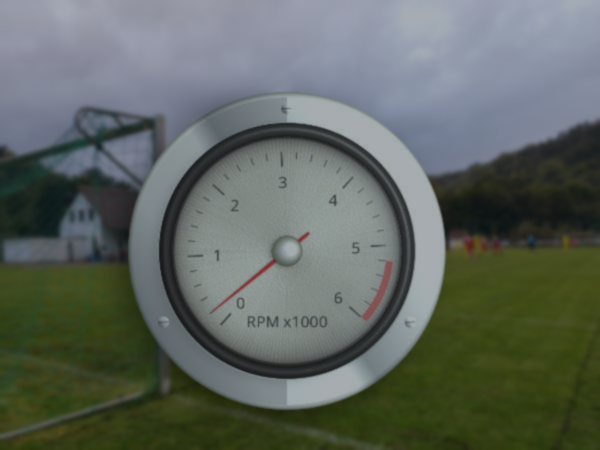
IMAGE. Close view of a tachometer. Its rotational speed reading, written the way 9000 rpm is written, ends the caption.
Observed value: 200 rpm
